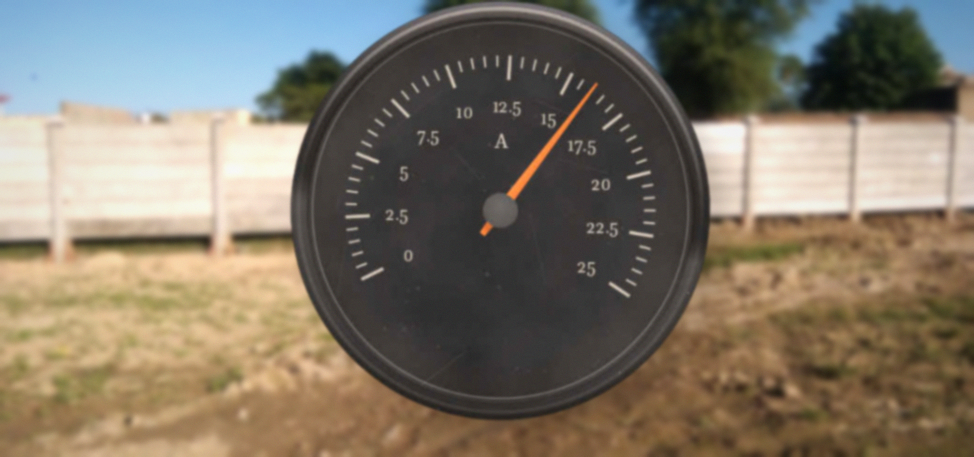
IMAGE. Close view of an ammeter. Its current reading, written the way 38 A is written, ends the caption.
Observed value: 16 A
